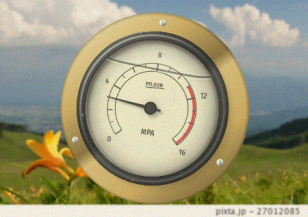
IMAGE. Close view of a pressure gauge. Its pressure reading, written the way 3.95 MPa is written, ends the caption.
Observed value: 3 MPa
